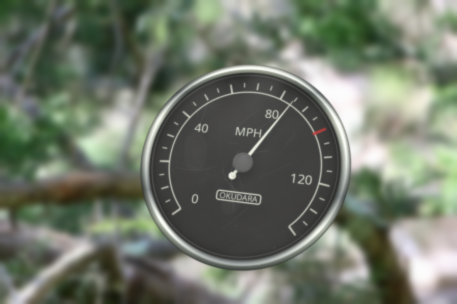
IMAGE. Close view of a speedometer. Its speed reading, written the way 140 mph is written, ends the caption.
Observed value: 85 mph
